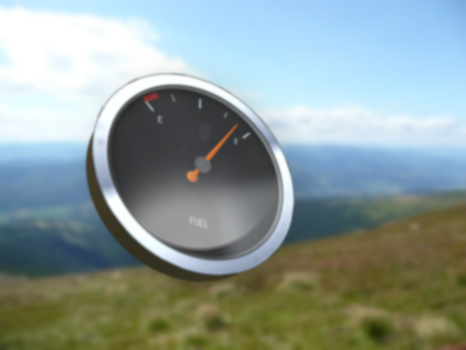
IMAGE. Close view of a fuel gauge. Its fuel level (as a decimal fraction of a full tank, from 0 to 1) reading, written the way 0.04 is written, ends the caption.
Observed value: 0.875
